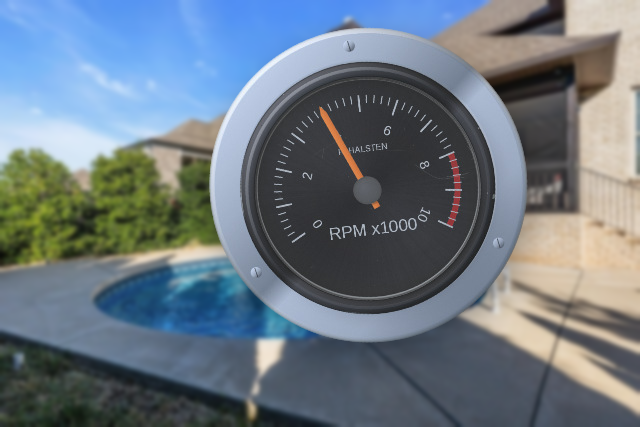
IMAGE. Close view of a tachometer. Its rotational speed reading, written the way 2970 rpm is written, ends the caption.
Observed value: 4000 rpm
